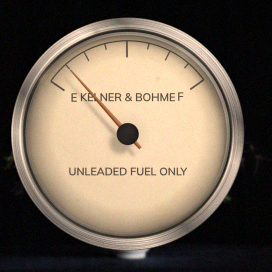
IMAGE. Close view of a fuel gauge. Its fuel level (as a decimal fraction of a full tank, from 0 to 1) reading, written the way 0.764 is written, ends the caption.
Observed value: 0.125
